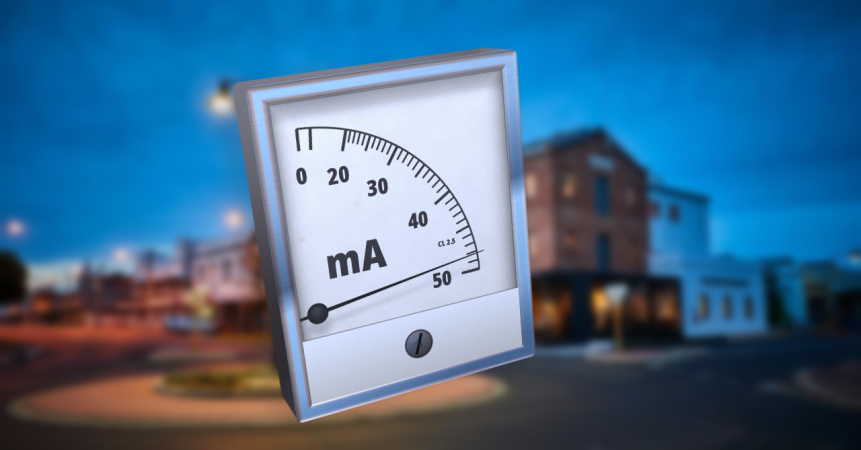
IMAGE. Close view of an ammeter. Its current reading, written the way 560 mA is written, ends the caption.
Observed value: 48 mA
